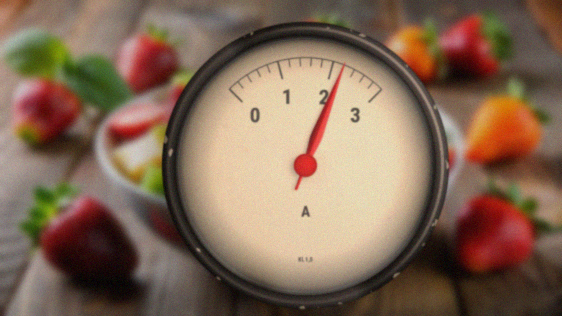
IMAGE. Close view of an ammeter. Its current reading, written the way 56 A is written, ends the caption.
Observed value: 2.2 A
